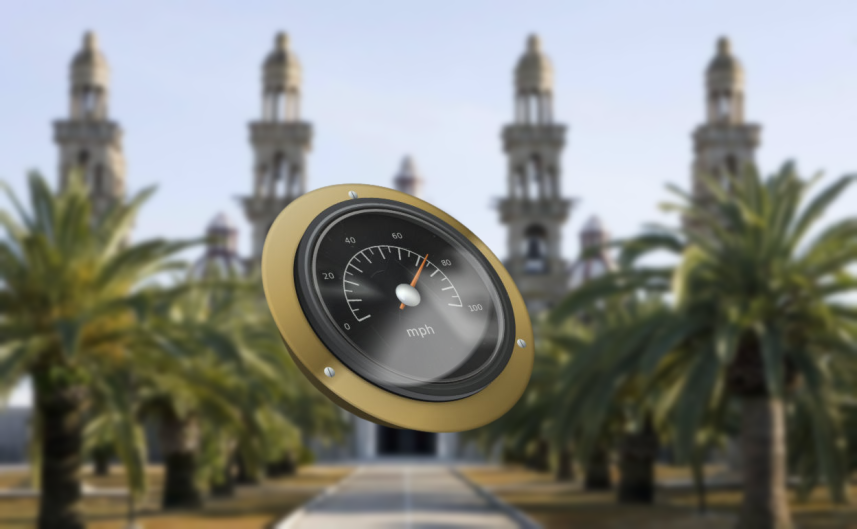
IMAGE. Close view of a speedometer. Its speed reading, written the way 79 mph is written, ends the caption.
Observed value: 72.5 mph
